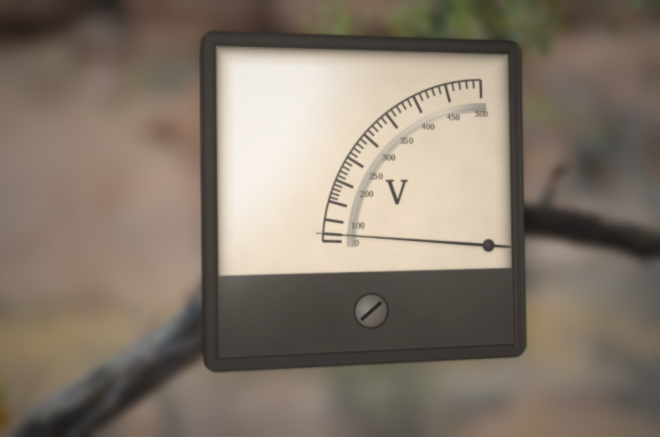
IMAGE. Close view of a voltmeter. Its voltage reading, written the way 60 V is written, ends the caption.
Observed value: 50 V
